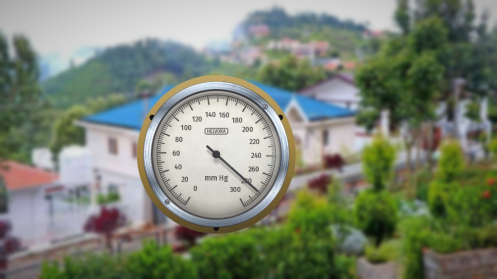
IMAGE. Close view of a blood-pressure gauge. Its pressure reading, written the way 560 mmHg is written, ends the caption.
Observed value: 280 mmHg
